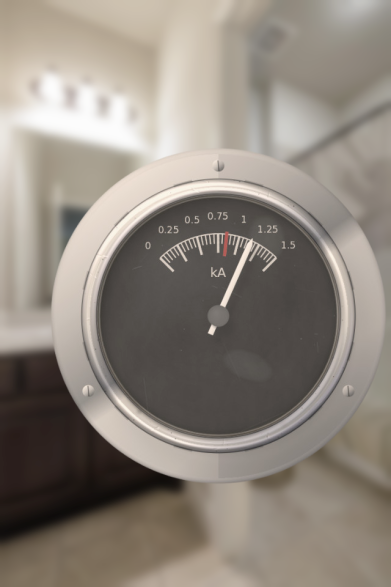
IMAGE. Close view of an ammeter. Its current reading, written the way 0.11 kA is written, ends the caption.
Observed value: 1.15 kA
